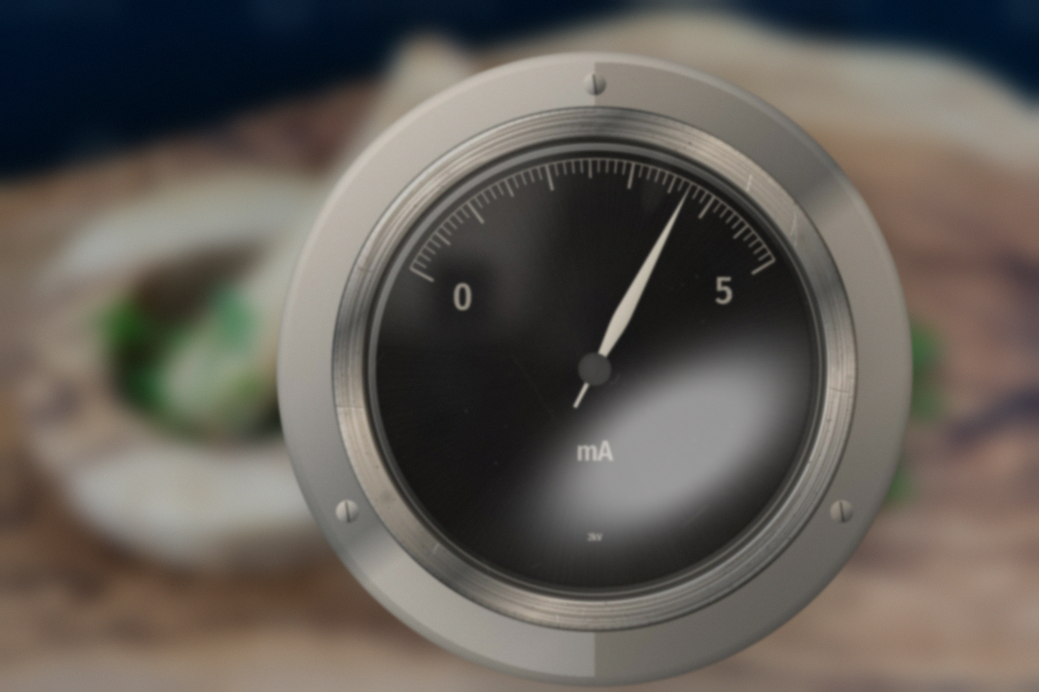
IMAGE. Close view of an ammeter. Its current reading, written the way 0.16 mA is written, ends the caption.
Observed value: 3.7 mA
